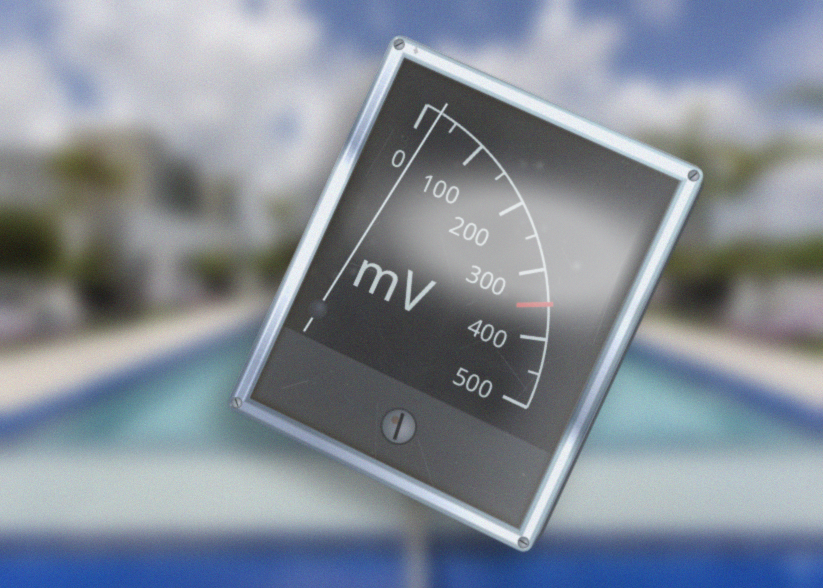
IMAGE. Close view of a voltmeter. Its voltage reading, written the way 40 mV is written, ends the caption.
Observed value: 25 mV
